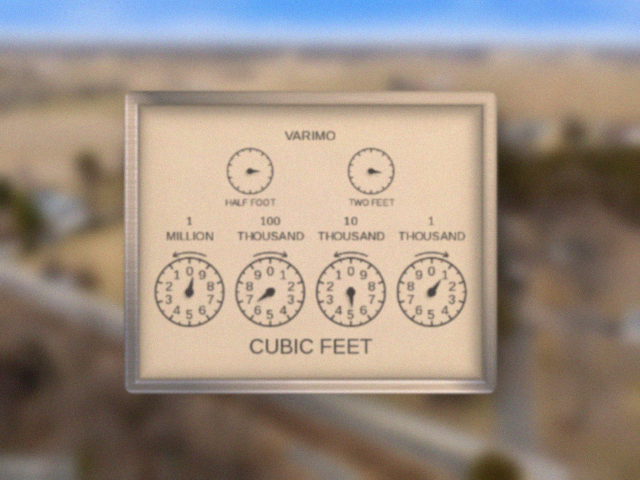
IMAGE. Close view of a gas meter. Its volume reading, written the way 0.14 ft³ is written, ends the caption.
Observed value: 965100 ft³
